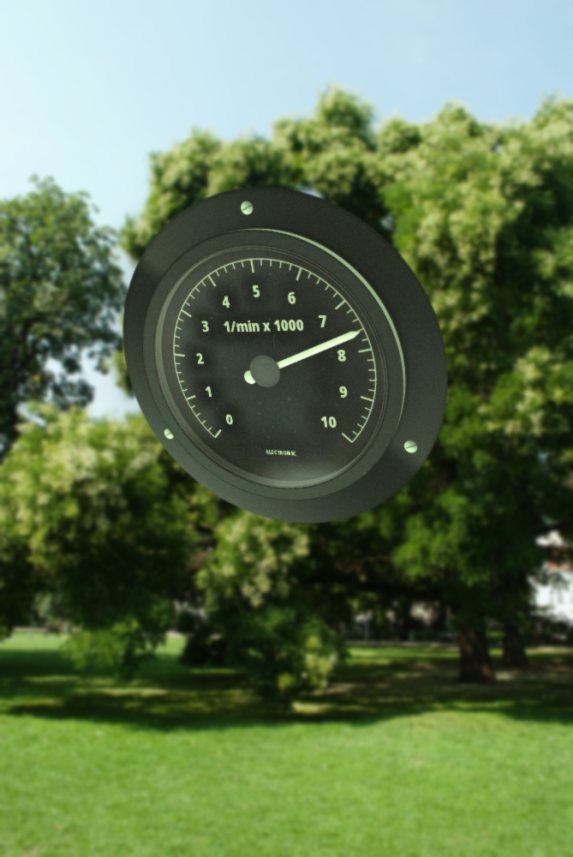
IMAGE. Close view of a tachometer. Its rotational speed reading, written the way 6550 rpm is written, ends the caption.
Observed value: 7600 rpm
